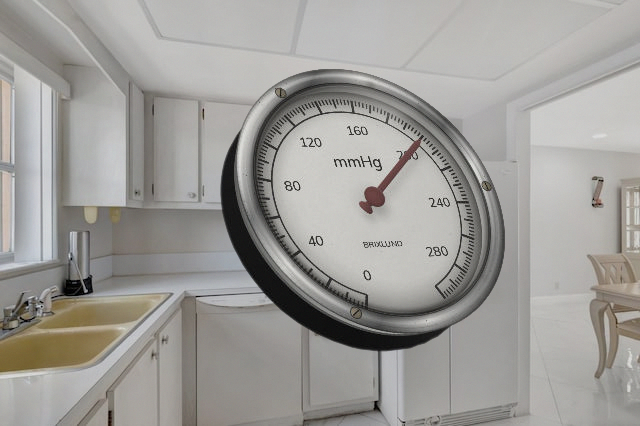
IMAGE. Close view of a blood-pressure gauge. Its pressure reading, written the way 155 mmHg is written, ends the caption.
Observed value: 200 mmHg
